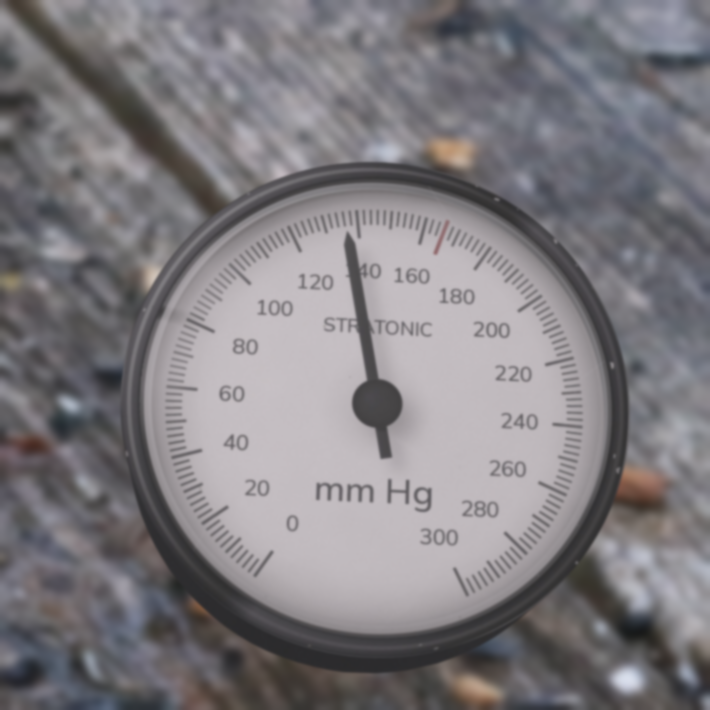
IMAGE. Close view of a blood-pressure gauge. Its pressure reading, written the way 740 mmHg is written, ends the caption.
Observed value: 136 mmHg
